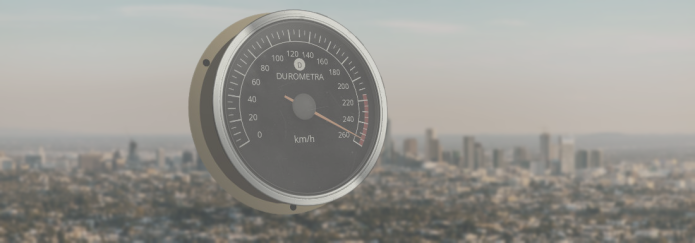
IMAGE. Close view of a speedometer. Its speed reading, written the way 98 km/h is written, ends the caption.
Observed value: 255 km/h
